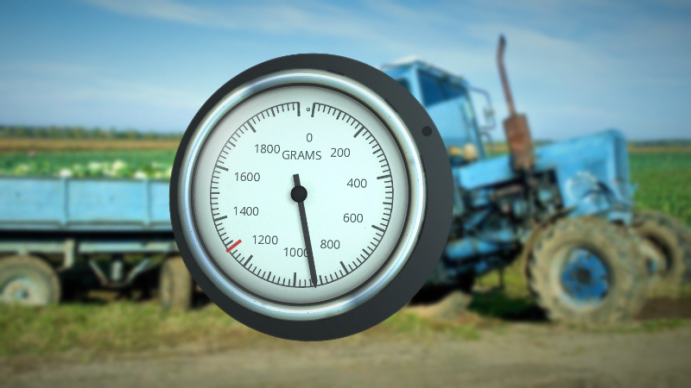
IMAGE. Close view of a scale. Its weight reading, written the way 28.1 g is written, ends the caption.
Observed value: 920 g
